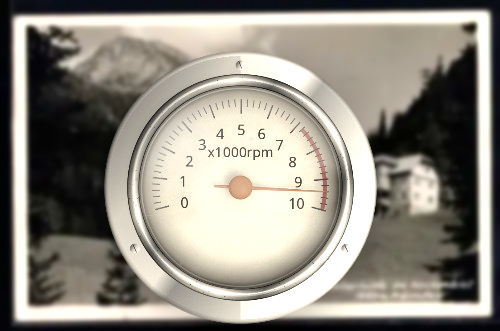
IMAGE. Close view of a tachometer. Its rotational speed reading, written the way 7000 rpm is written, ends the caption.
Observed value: 9400 rpm
